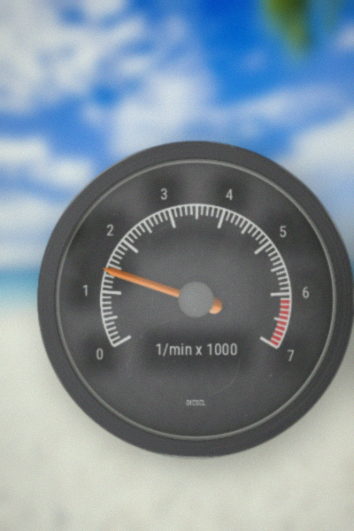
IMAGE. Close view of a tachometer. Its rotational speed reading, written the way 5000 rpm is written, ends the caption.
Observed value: 1400 rpm
